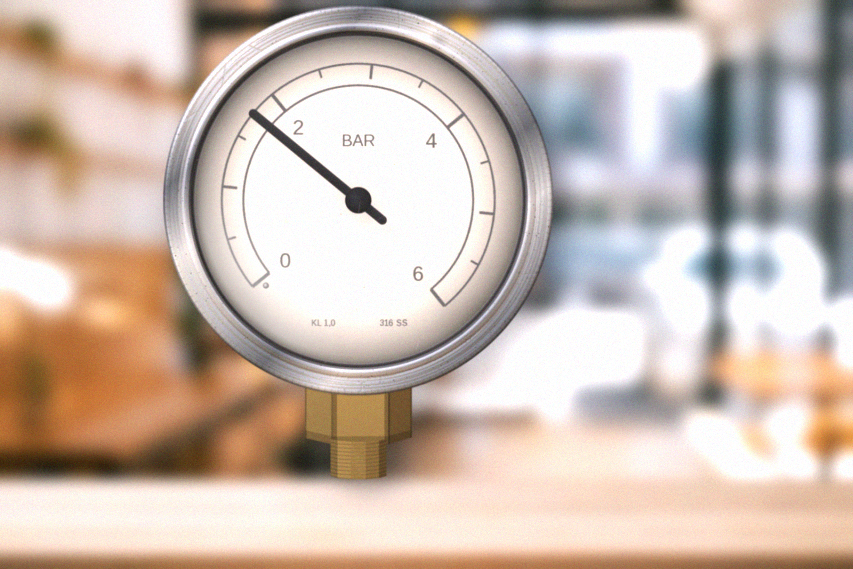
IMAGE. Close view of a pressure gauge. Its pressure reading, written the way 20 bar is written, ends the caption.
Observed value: 1.75 bar
